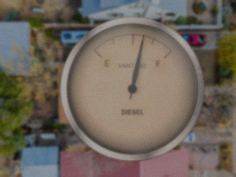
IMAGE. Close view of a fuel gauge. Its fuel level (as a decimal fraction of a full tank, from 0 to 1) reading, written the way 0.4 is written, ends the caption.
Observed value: 0.625
